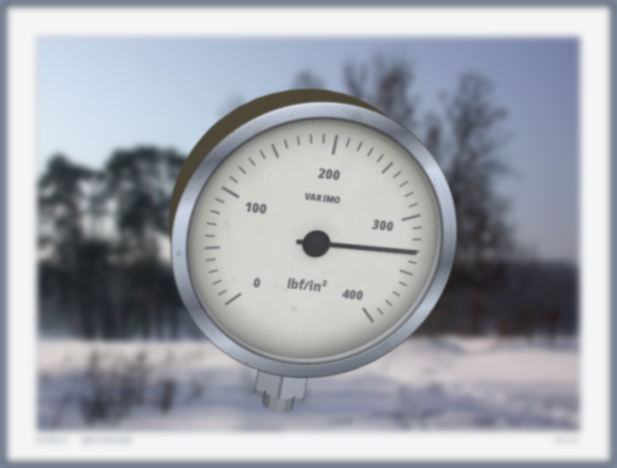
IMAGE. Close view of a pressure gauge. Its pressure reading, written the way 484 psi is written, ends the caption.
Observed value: 330 psi
